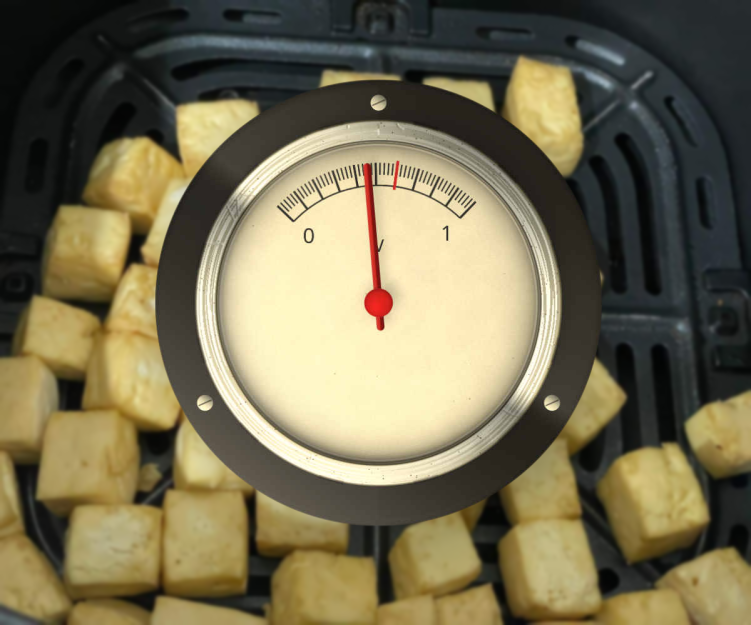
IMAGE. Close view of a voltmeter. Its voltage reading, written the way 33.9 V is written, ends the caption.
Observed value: 0.46 V
